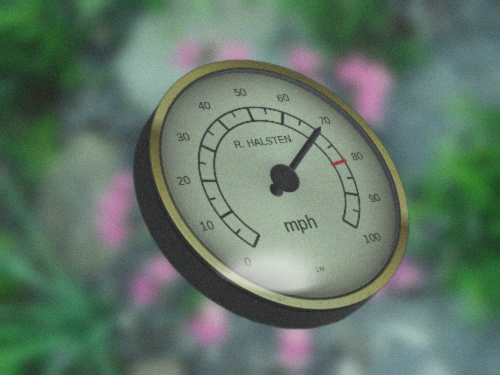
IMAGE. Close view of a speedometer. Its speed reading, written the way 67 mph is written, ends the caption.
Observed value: 70 mph
